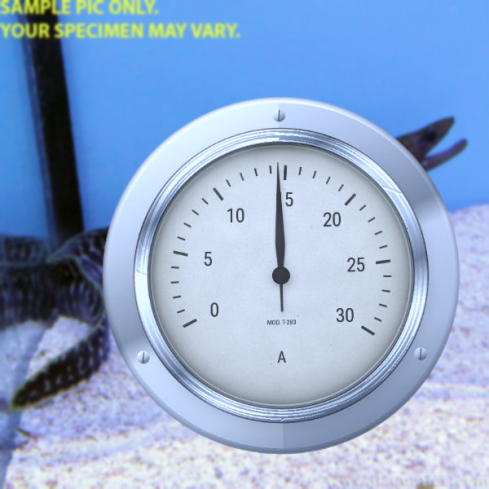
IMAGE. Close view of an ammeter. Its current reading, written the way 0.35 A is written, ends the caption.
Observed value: 14.5 A
